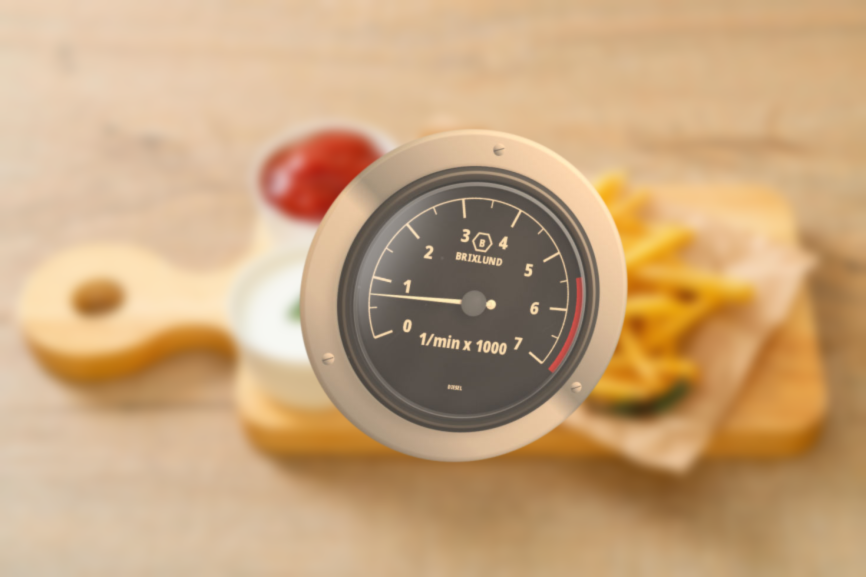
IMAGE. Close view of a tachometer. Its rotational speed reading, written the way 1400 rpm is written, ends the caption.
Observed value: 750 rpm
